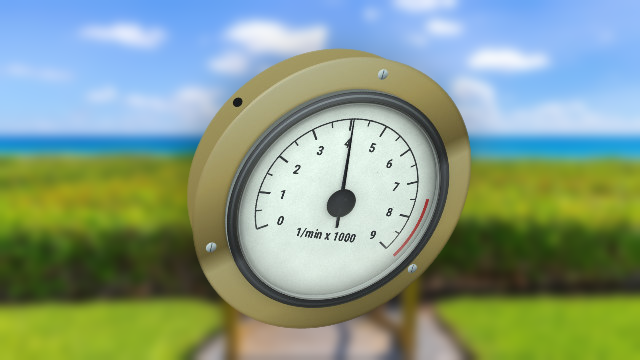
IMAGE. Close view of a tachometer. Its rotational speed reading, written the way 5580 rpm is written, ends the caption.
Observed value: 4000 rpm
